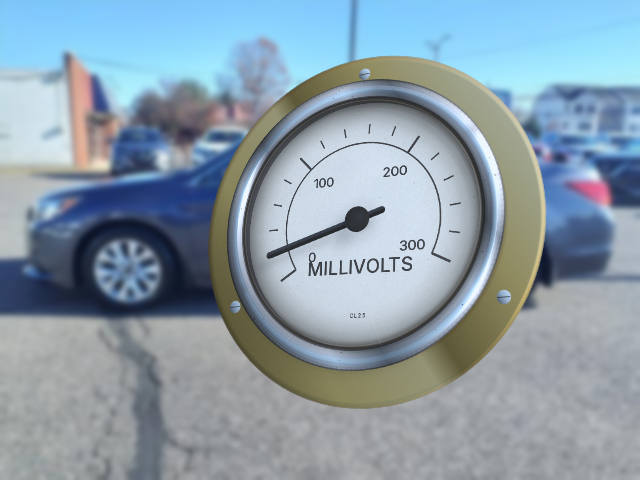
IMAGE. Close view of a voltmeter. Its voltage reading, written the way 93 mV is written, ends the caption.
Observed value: 20 mV
